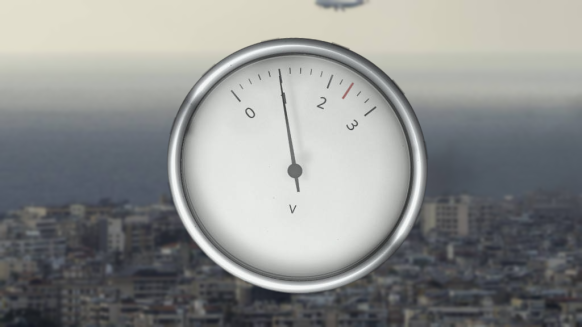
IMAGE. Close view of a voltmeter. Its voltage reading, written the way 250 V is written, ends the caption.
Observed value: 1 V
